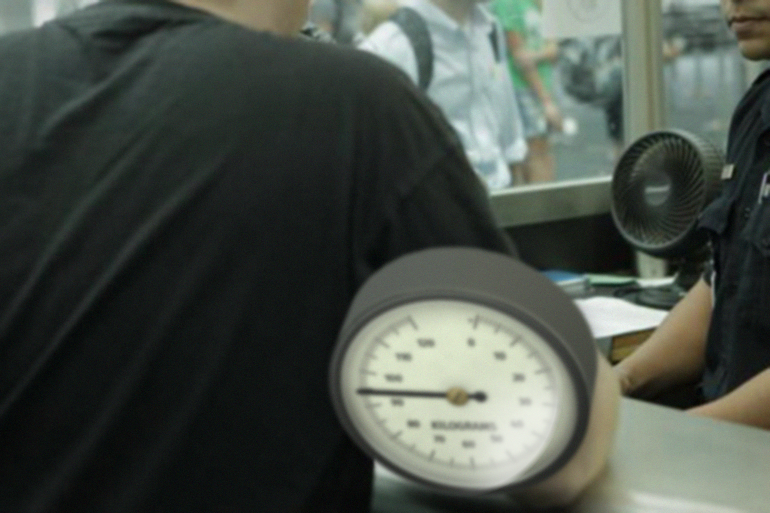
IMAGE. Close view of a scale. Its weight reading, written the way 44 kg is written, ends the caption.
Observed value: 95 kg
